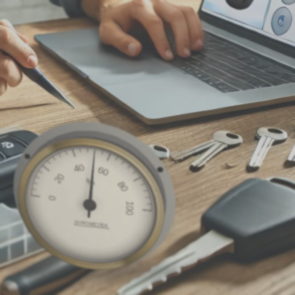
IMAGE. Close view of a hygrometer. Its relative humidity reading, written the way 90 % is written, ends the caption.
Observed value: 52 %
